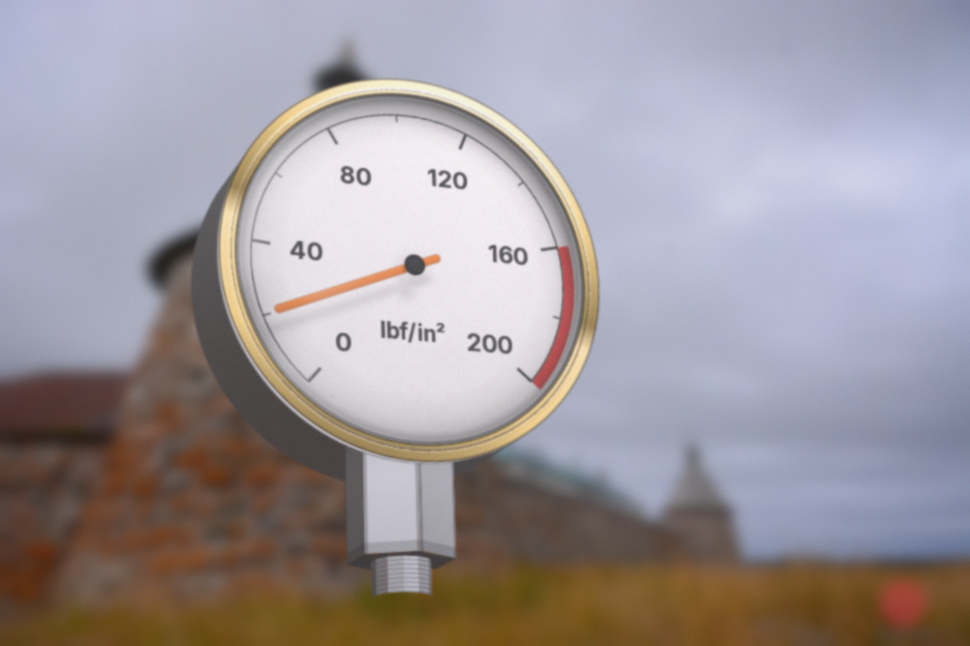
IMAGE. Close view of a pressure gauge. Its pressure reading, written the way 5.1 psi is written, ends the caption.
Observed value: 20 psi
